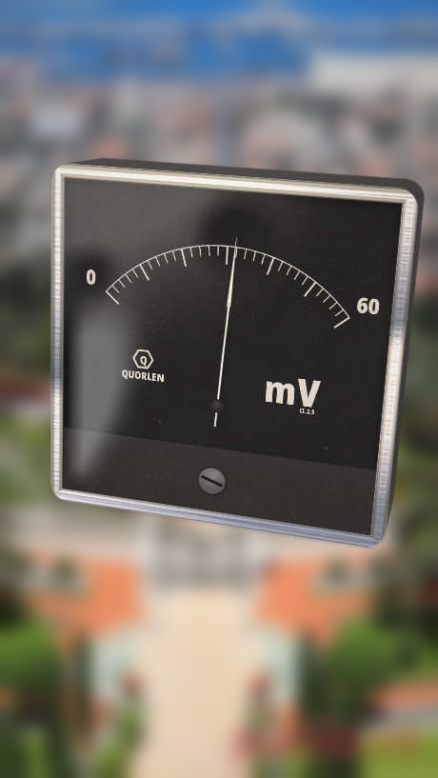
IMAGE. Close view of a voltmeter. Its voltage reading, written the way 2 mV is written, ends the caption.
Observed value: 32 mV
